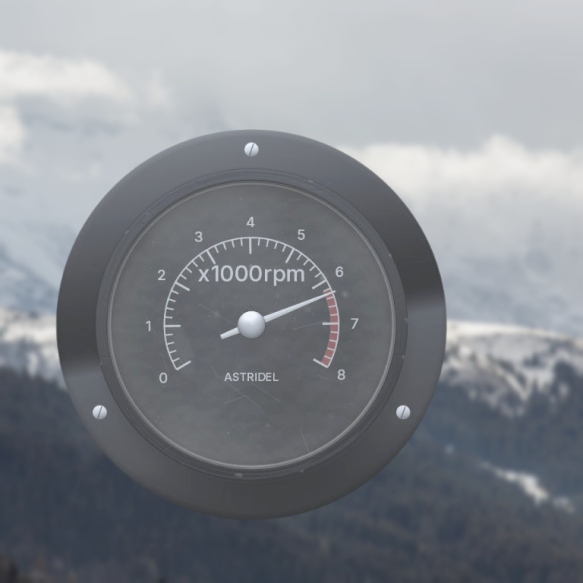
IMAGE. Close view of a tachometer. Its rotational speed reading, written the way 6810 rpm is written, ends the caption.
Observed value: 6300 rpm
